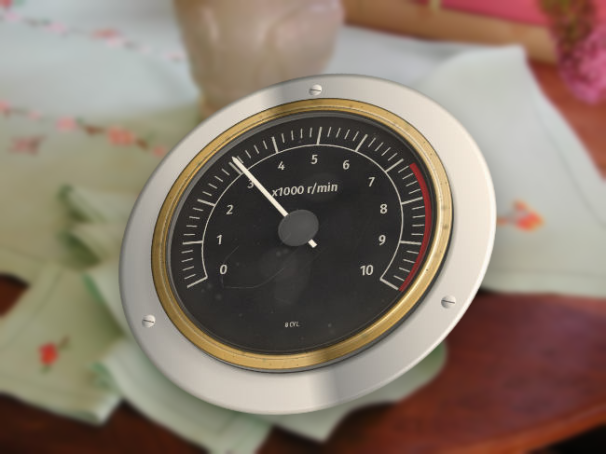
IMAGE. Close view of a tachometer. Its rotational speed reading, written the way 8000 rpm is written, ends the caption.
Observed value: 3100 rpm
